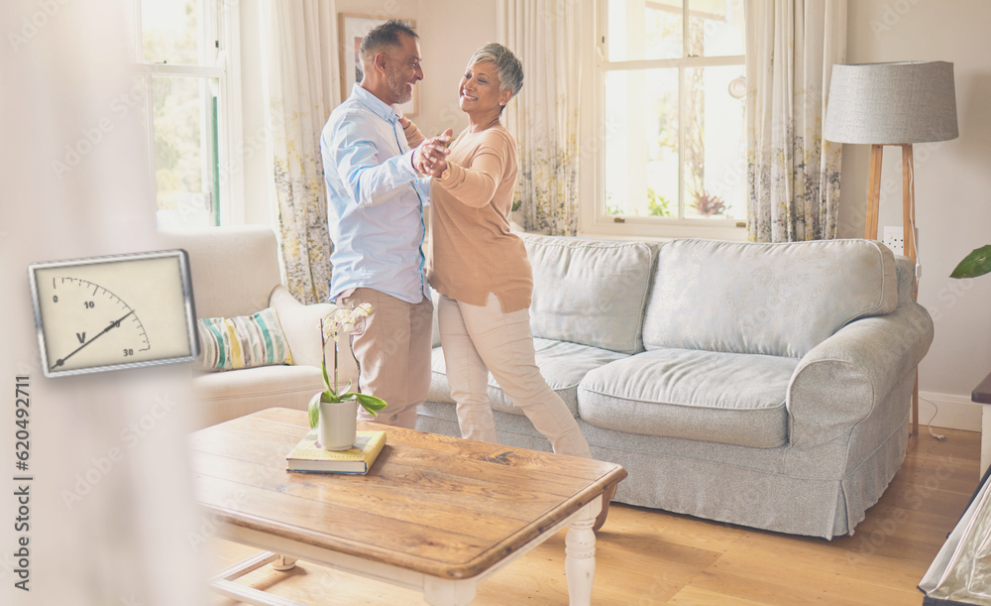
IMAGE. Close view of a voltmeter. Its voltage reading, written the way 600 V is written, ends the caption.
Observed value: 20 V
